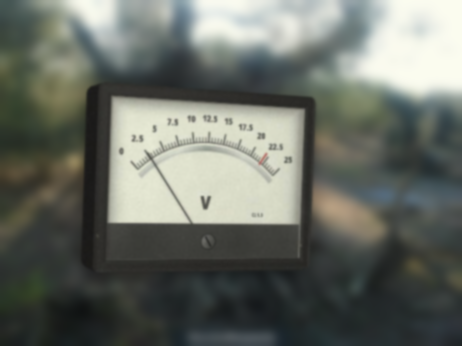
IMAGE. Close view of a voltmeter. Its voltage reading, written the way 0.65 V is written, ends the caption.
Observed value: 2.5 V
